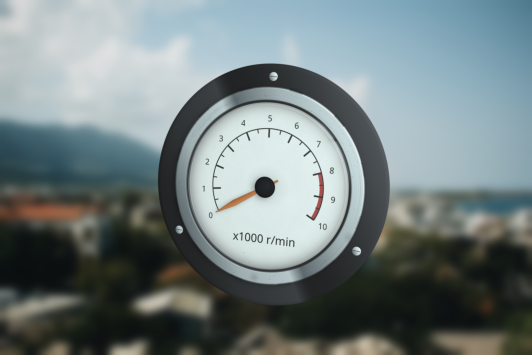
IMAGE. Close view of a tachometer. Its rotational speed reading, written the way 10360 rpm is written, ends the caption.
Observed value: 0 rpm
